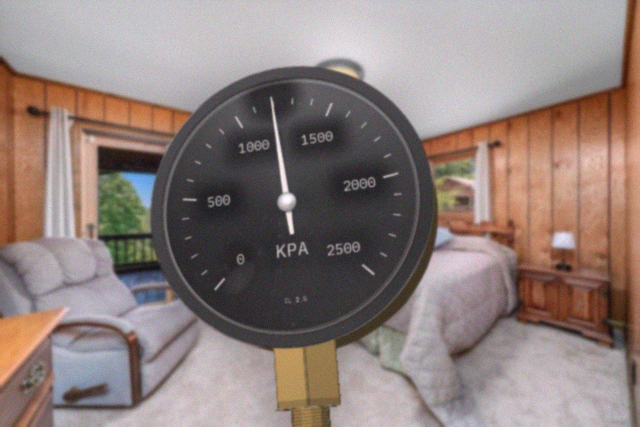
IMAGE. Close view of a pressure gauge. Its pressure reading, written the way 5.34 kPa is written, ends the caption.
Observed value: 1200 kPa
